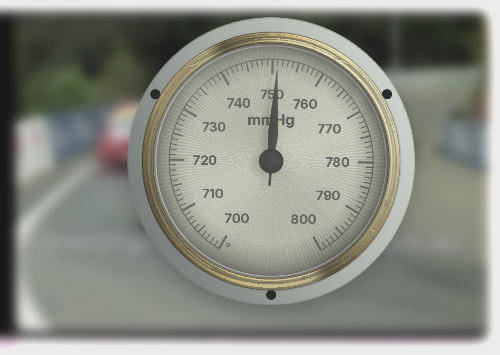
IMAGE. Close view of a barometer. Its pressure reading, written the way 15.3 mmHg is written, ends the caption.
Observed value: 751 mmHg
